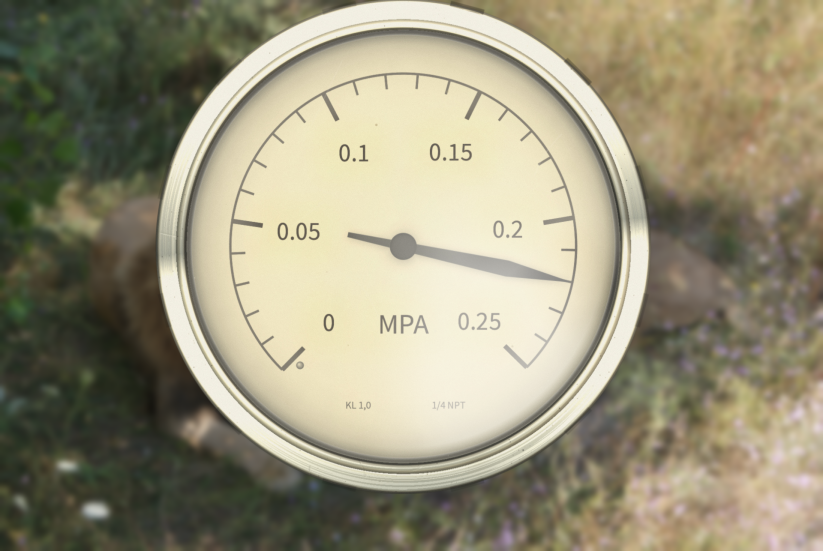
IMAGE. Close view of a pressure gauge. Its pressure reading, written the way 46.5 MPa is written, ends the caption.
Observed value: 0.22 MPa
